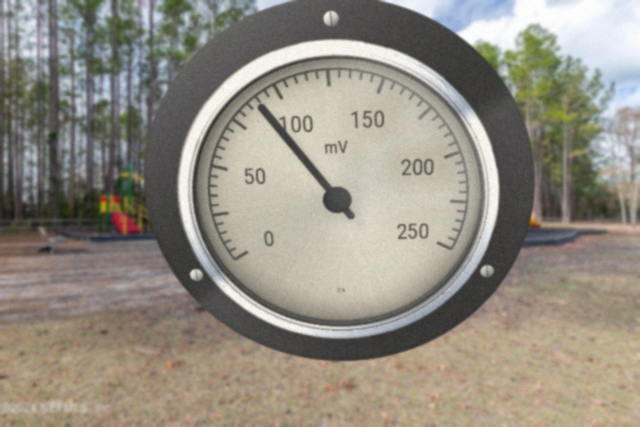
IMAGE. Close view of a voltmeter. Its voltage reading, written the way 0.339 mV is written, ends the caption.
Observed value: 90 mV
